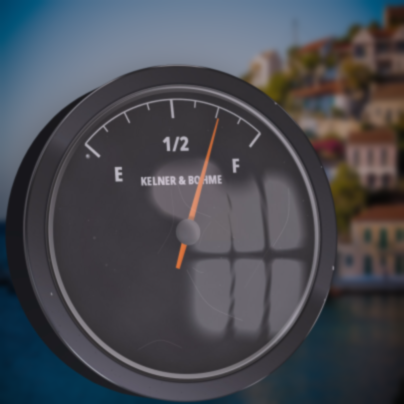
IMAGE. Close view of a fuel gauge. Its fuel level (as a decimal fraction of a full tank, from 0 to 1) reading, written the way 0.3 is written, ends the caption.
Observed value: 0.75
